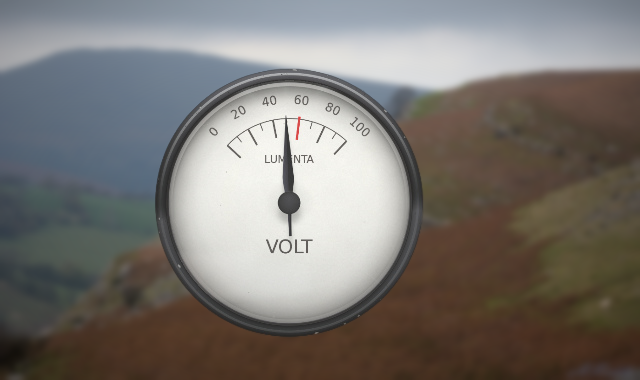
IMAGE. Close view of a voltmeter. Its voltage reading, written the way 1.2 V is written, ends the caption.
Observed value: 50 V
